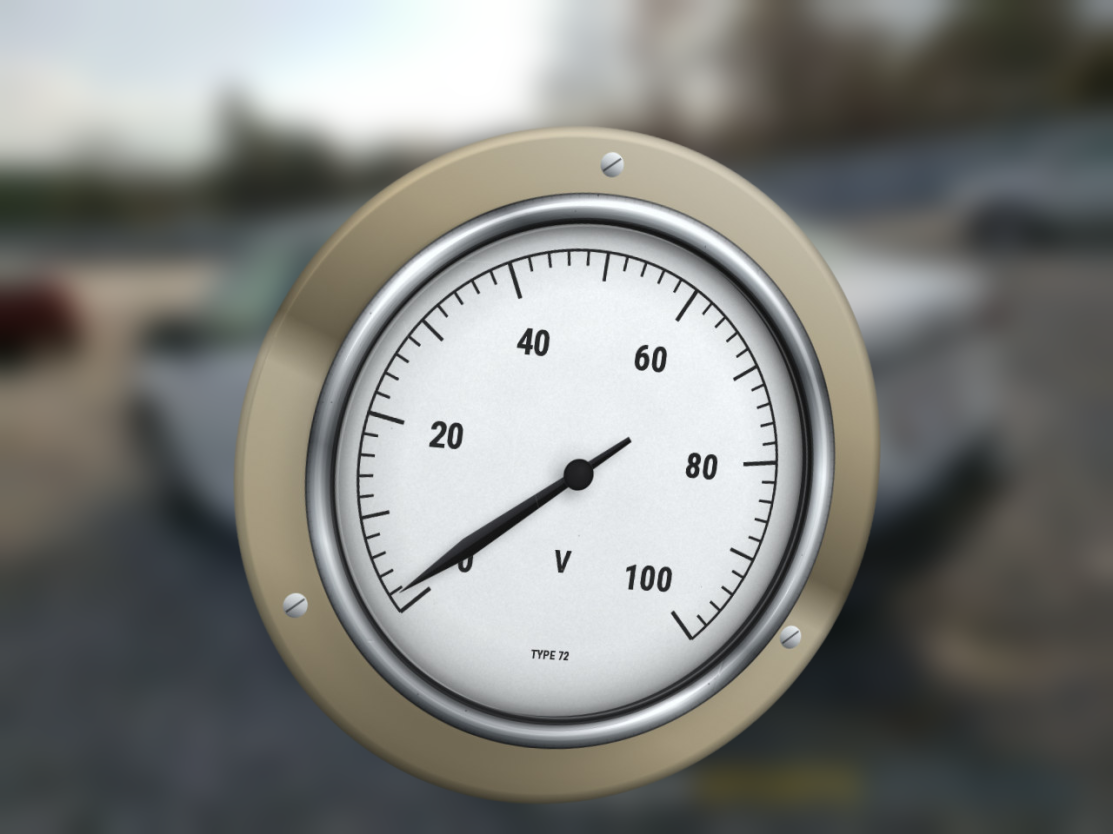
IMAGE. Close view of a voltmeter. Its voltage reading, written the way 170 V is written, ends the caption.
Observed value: 2 V
